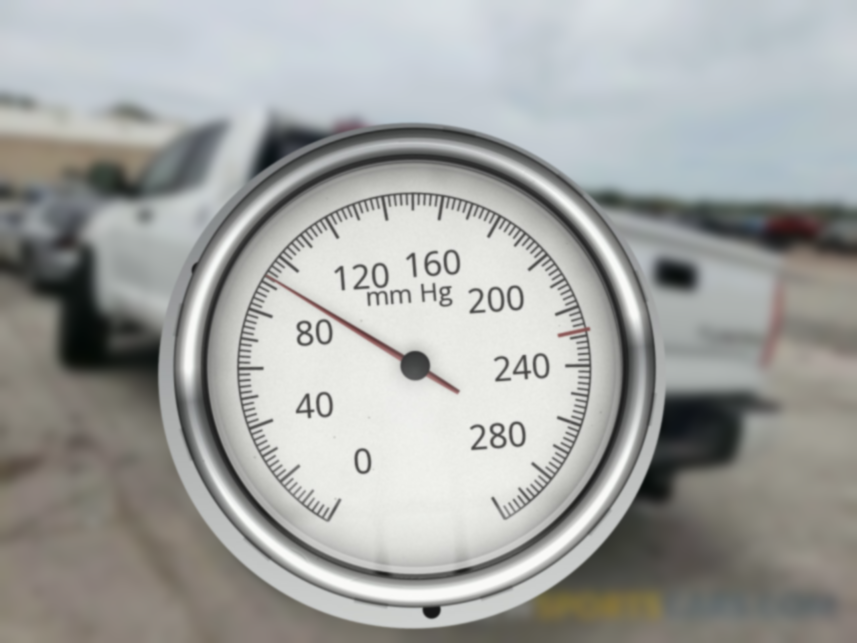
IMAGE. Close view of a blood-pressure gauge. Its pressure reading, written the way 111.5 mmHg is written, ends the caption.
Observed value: 92 mmHg
